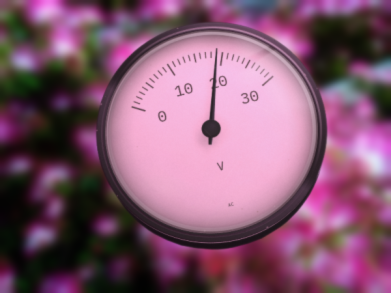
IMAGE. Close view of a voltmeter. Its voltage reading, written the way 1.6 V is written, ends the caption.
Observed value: 19 V
